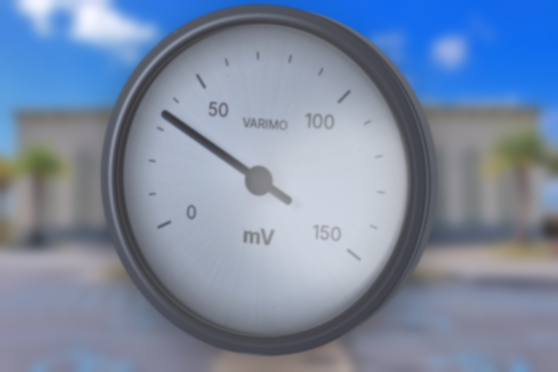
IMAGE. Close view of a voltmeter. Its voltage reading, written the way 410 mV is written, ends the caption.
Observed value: 35 mV
